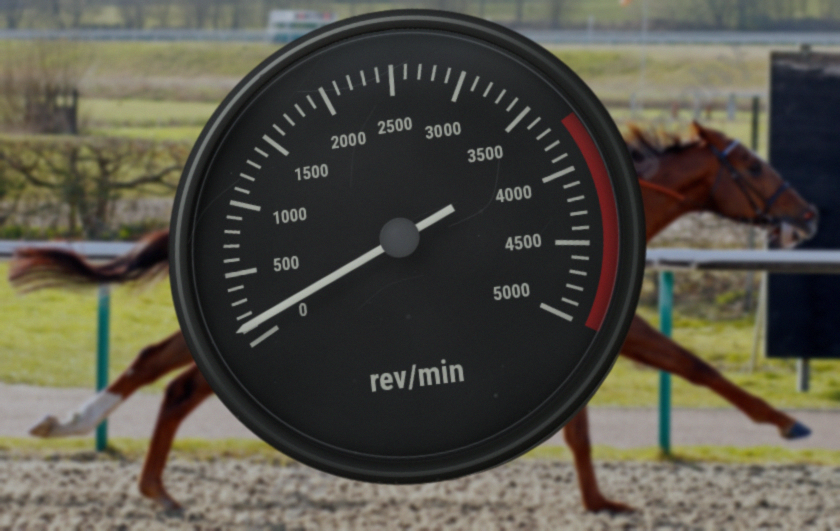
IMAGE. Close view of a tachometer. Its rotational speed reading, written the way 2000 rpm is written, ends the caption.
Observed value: 100 rpm
